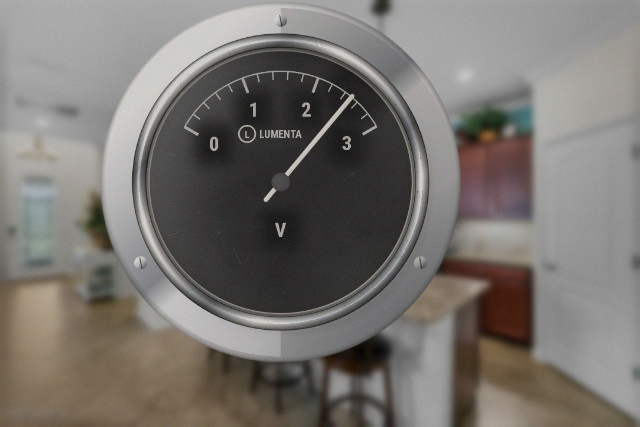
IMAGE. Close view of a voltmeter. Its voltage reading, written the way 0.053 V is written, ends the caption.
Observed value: 2.5 V
